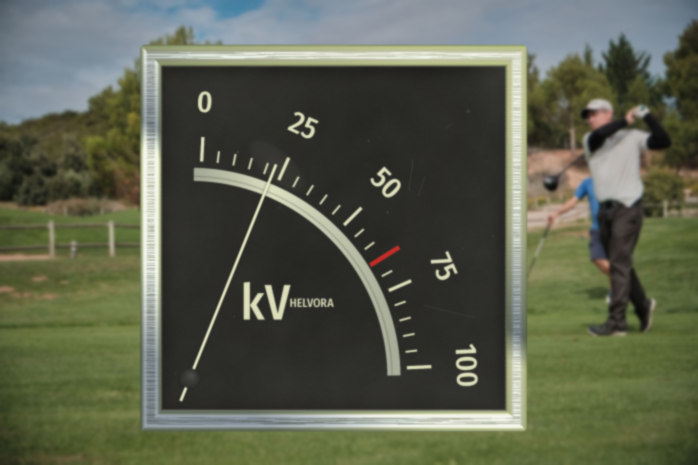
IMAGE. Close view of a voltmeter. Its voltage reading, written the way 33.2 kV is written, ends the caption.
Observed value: 22.5 kV
